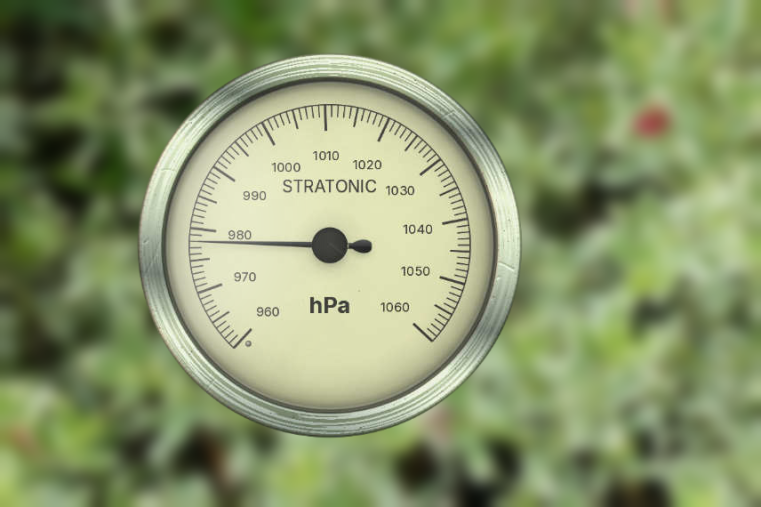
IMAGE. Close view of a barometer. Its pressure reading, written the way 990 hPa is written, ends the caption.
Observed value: 978 hPa
